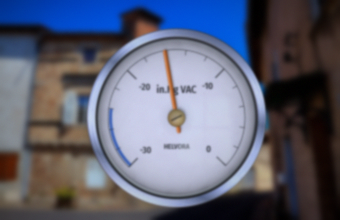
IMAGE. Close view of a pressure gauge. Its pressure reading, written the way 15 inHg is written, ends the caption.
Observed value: -16 inHg
